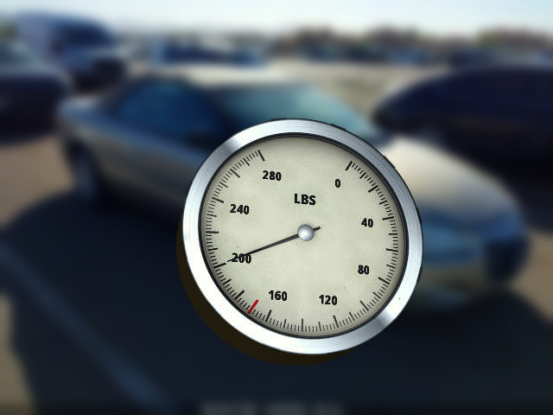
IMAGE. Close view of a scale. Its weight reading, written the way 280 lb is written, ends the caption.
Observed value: 200 lb
